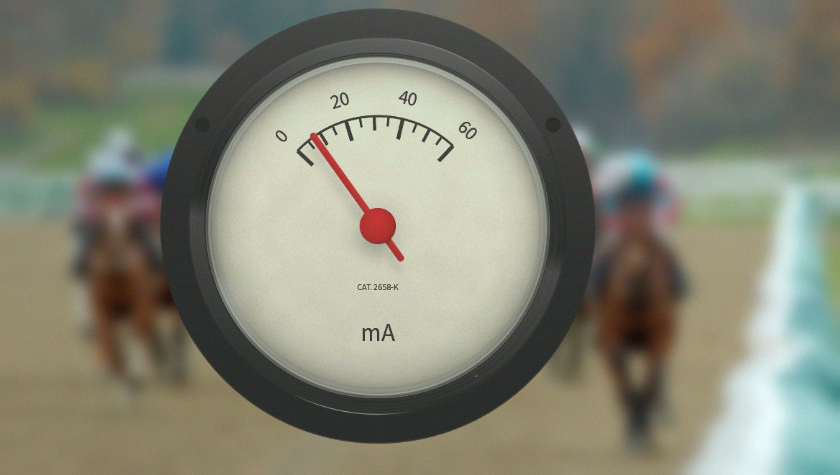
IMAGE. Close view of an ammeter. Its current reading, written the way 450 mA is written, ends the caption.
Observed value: 7.5 mA
